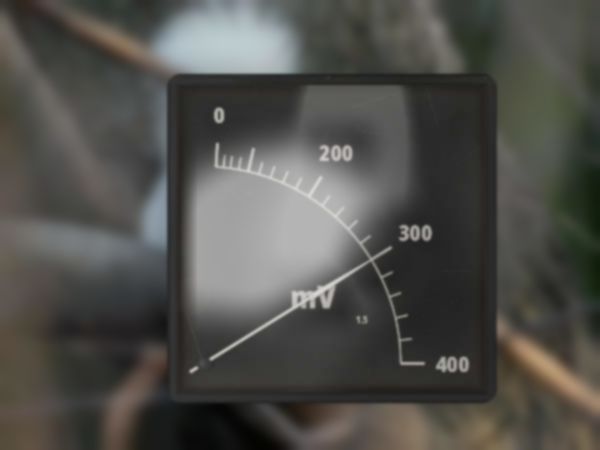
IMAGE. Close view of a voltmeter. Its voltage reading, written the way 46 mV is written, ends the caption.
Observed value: 300 mV
